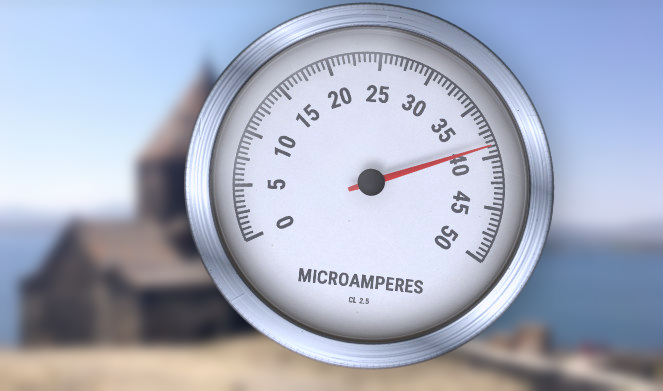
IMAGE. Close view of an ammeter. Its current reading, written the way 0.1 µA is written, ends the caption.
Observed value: 39 µA
